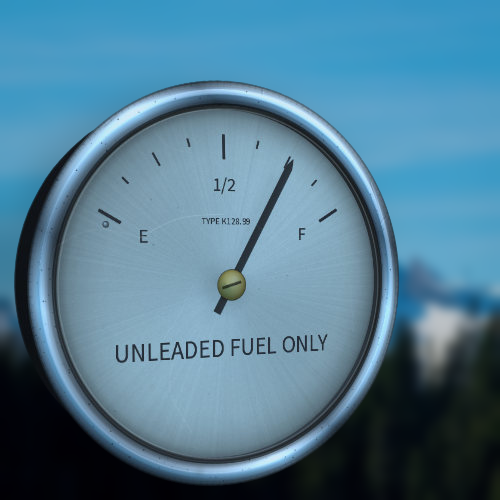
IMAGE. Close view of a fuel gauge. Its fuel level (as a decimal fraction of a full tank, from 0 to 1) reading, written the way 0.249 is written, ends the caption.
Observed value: 0.75
